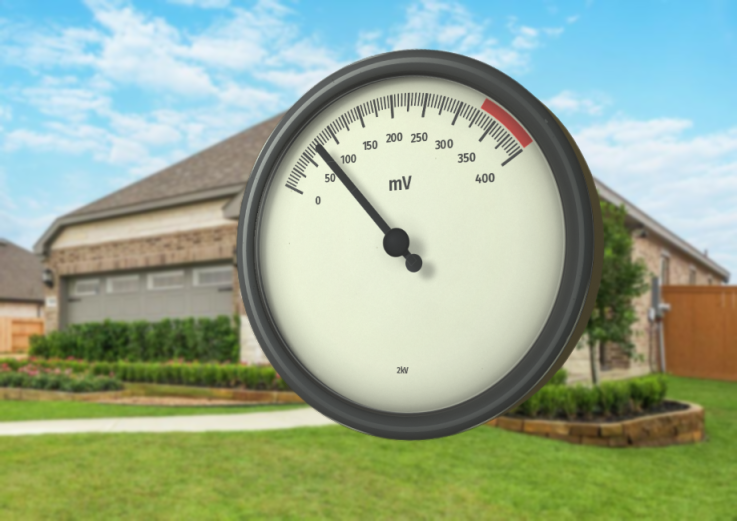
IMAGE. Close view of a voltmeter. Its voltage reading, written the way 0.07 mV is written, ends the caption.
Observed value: 75 mV
